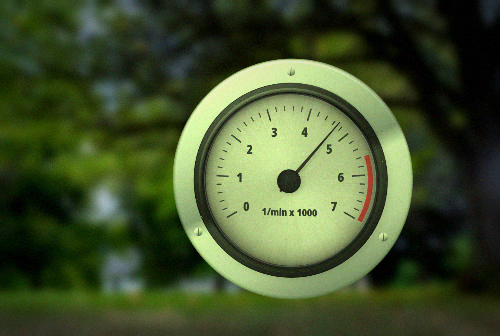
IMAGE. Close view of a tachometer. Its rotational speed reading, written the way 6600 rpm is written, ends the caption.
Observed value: 4700 rpm
